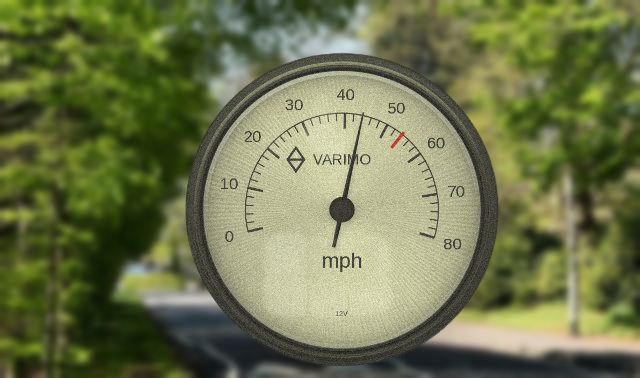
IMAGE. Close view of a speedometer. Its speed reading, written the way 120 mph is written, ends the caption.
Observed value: 44 mph
